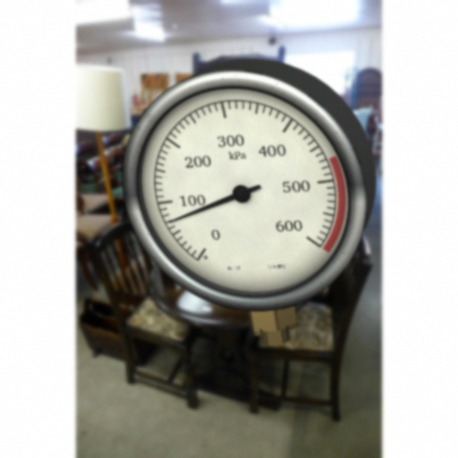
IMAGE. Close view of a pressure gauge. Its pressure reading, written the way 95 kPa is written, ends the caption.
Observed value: 70 kPa
